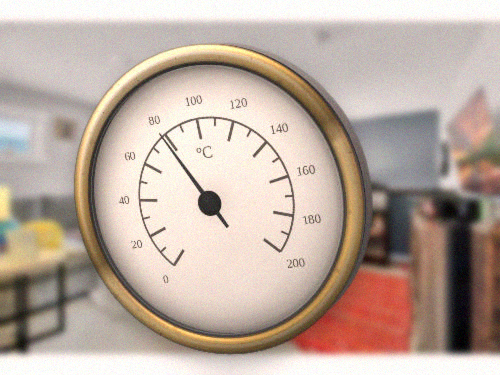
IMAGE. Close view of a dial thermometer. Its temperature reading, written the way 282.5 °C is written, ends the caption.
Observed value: 80 °C
